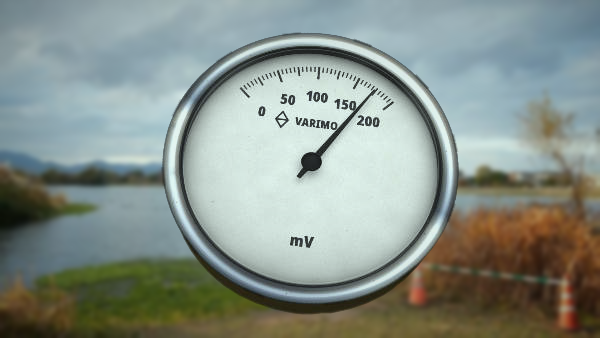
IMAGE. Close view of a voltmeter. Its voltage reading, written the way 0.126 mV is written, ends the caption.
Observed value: 175 mV
